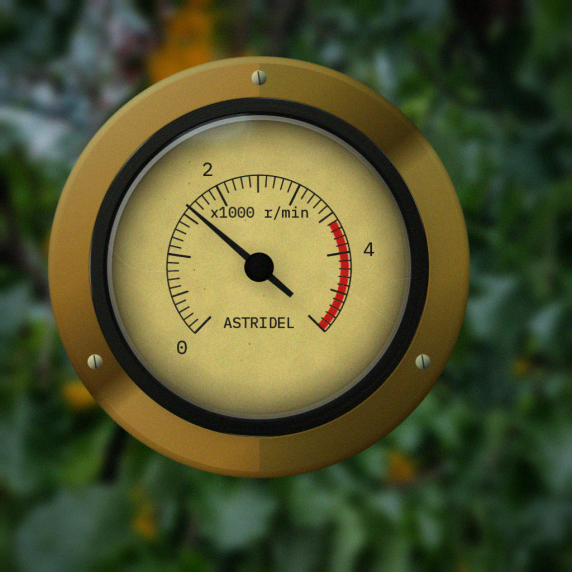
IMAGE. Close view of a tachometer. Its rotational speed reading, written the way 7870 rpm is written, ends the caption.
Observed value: 1600 rpm
